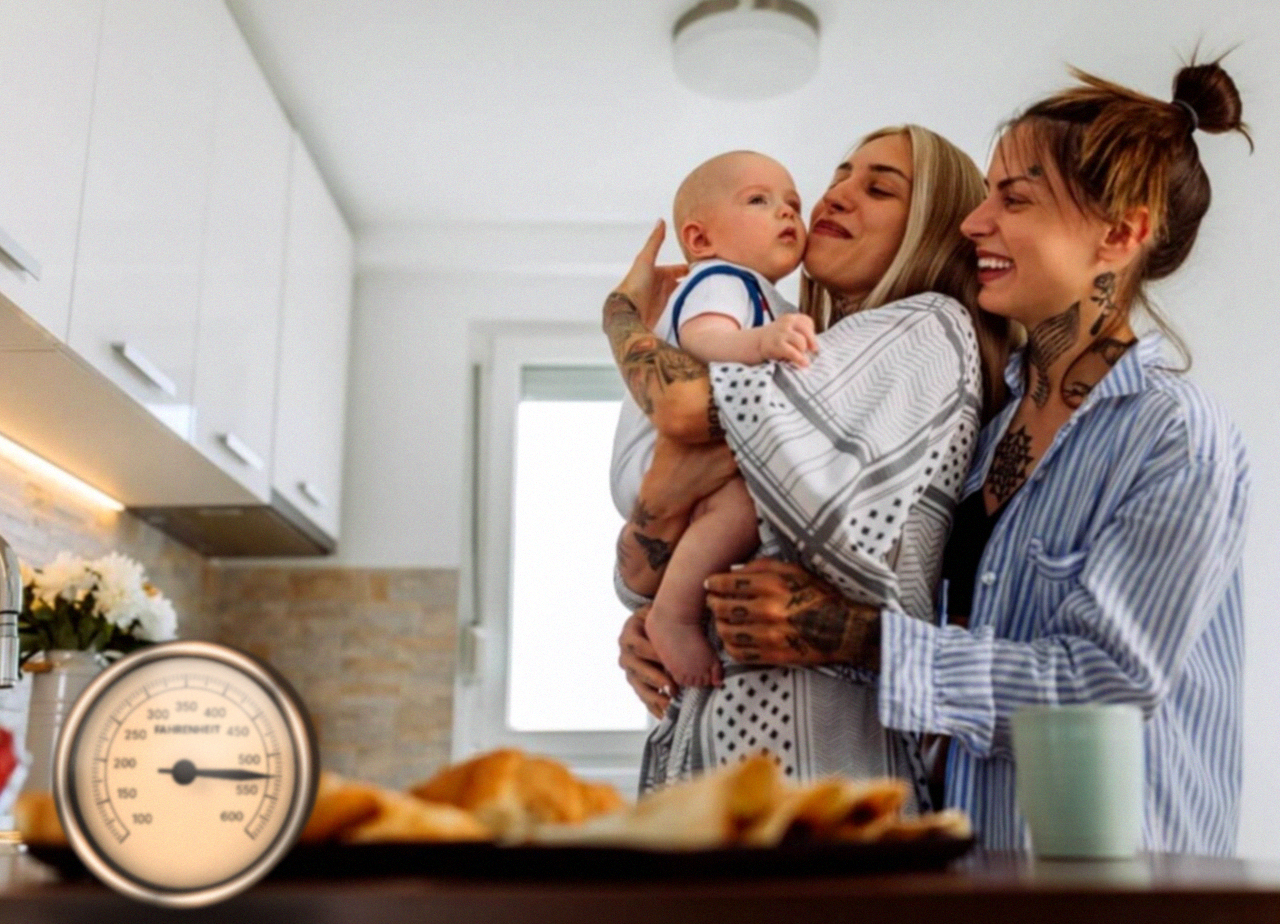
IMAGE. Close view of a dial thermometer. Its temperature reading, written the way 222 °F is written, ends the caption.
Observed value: 525 °F
